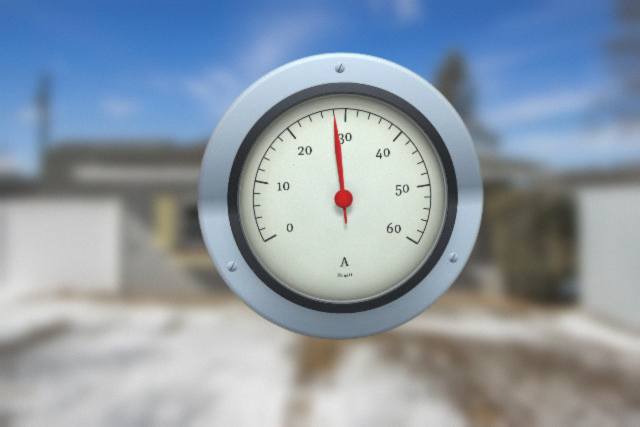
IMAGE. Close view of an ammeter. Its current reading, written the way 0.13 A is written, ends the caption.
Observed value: 28 A
